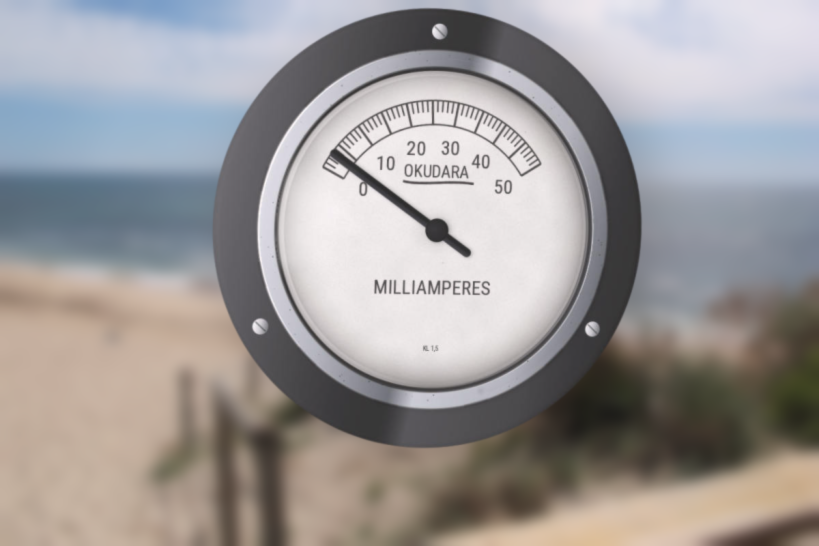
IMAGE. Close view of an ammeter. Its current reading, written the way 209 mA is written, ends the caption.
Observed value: 3 mA
